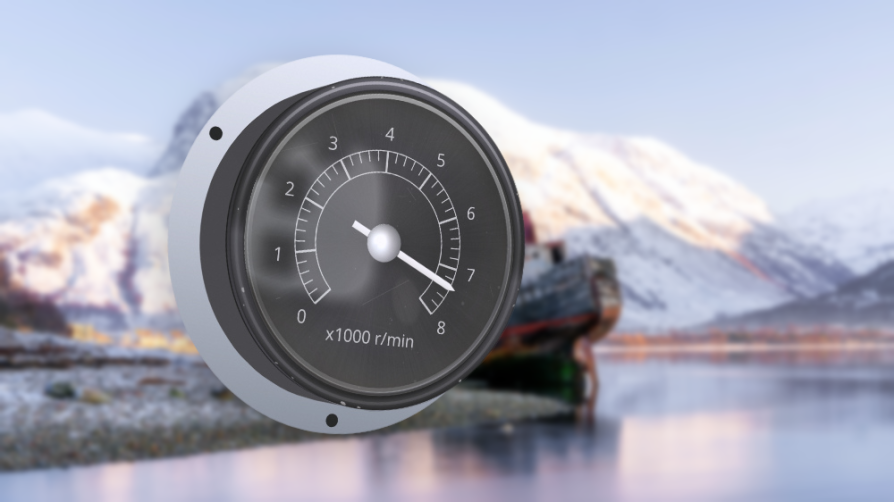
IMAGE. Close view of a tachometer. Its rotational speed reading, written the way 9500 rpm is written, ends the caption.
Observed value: 7400 rpm
